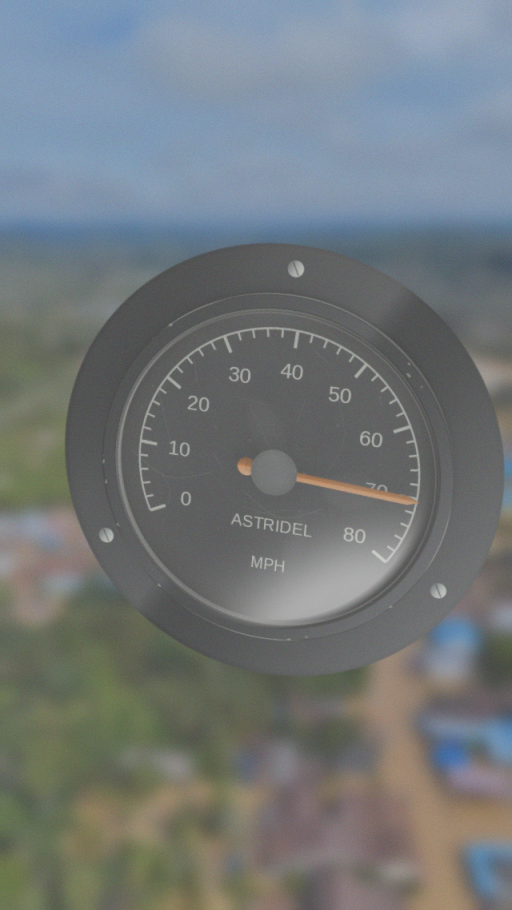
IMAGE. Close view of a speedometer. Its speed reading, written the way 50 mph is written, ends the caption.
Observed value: 70 mph
